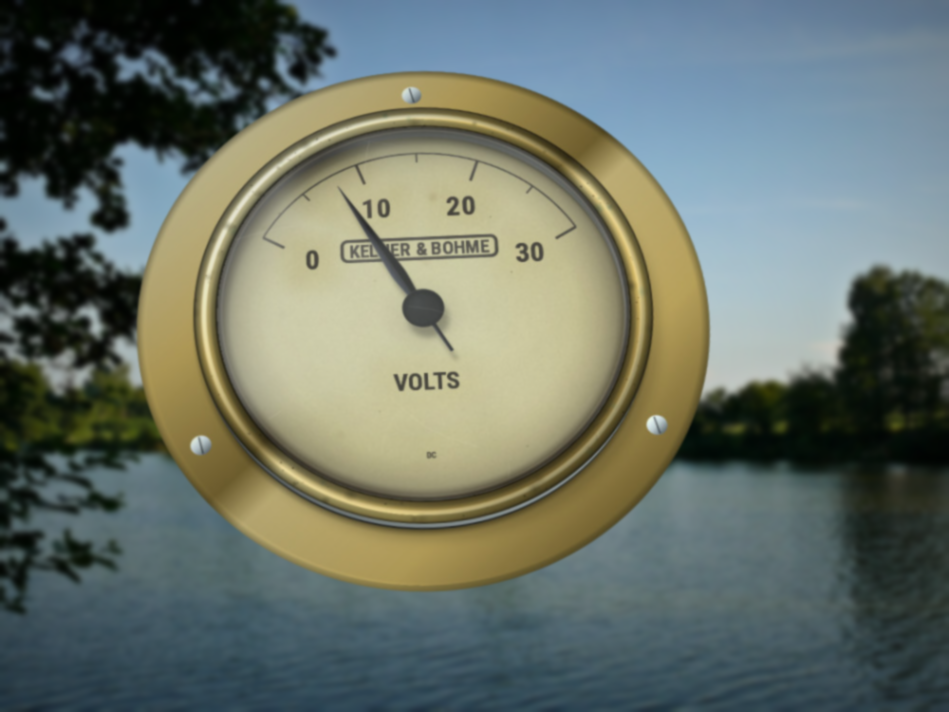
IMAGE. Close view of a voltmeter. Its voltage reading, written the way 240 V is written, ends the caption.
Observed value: 7.5 V
